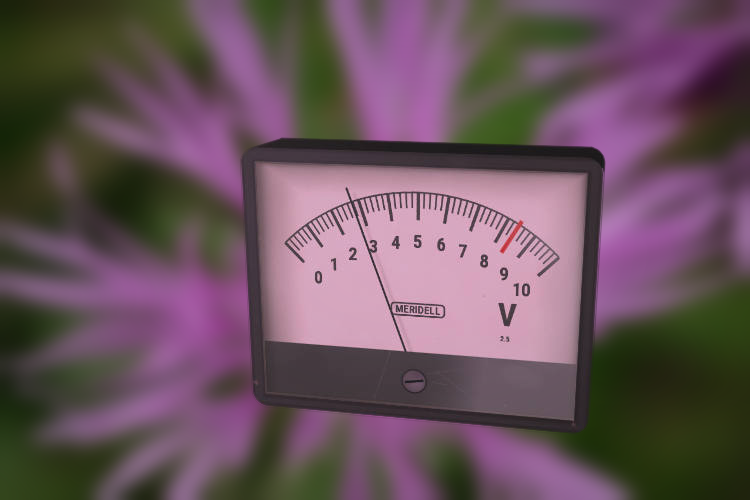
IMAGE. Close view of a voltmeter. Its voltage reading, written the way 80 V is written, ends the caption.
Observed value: 2.8 V
